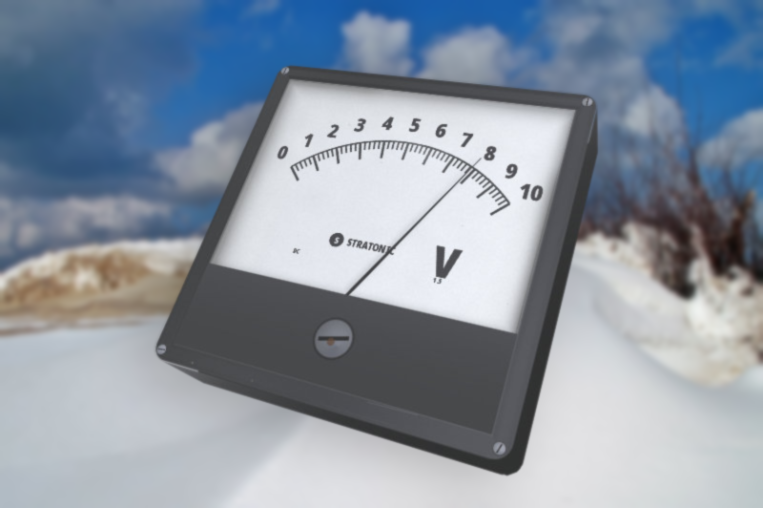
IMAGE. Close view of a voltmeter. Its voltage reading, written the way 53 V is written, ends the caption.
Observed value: 8 V
